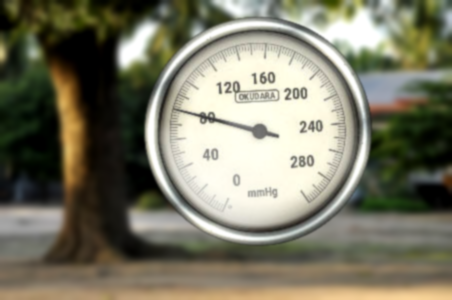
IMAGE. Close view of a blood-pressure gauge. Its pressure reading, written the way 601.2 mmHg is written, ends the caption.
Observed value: 80 mmHg
